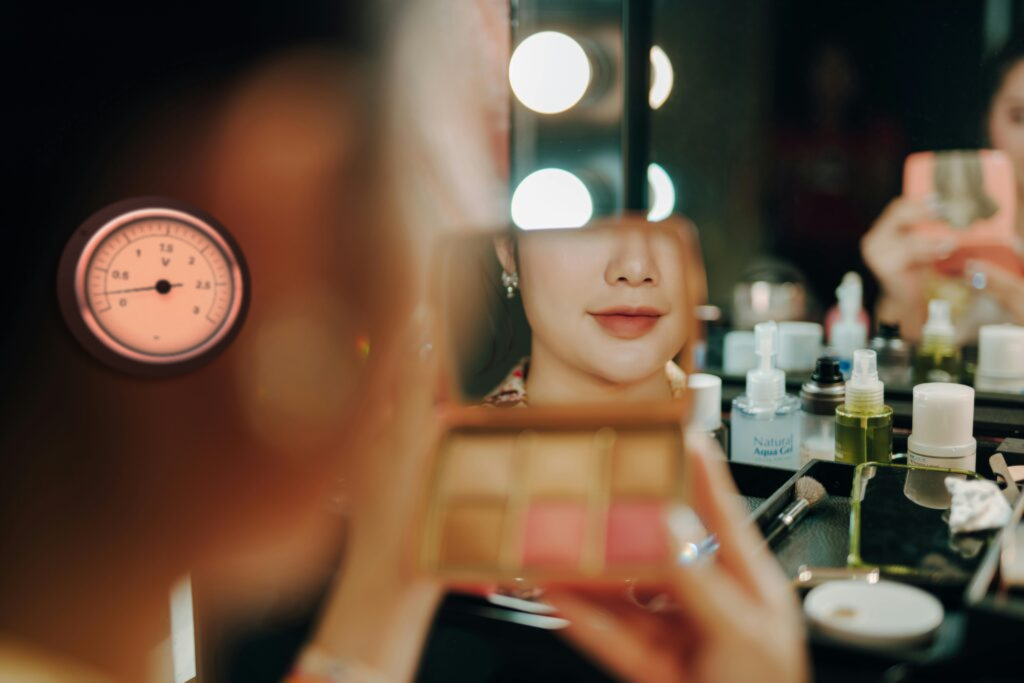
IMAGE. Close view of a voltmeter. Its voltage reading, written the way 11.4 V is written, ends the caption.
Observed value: 0.2 V
